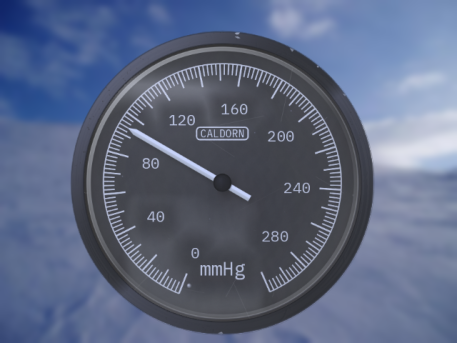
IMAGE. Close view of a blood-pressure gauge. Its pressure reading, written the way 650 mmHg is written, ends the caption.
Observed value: 94 mmHg
